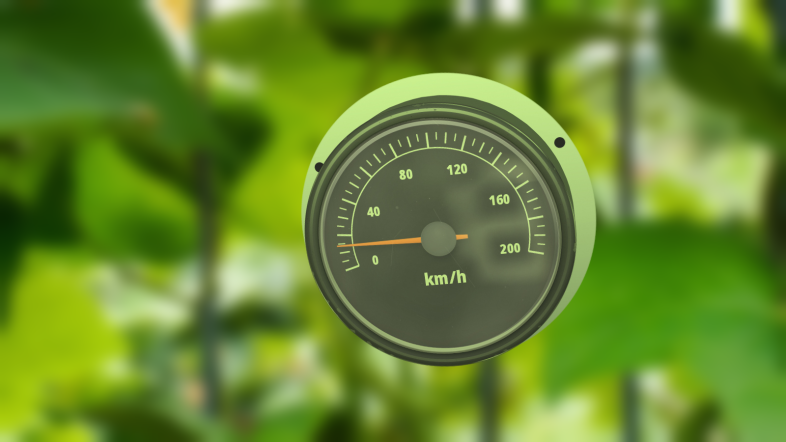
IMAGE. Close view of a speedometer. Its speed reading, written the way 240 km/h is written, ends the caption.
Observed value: 15 km/h
